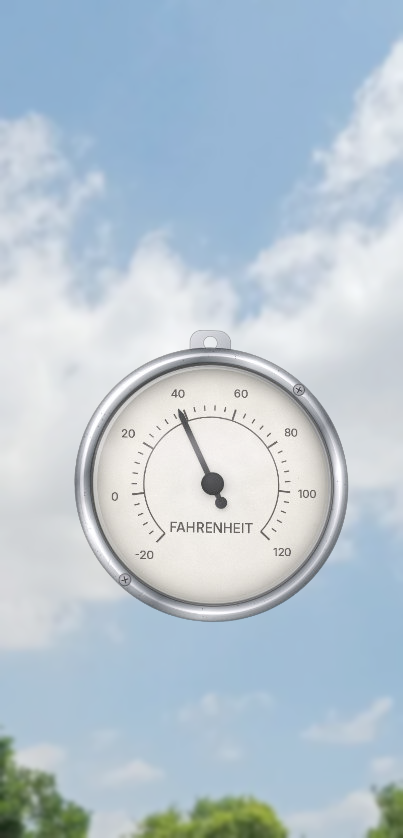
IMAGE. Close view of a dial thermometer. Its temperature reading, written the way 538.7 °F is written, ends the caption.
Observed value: 38 °F
